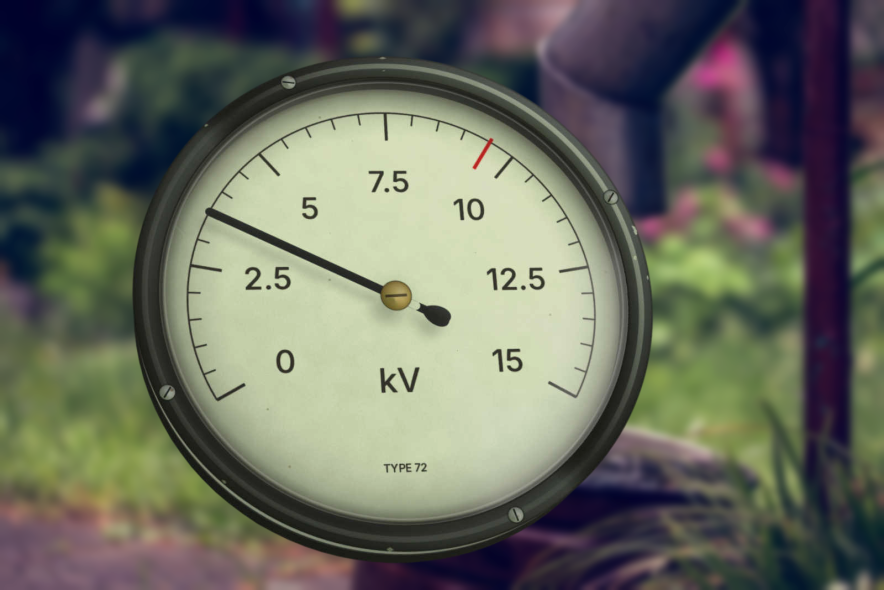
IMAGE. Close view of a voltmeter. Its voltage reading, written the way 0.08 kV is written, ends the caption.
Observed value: 3.5 kV
